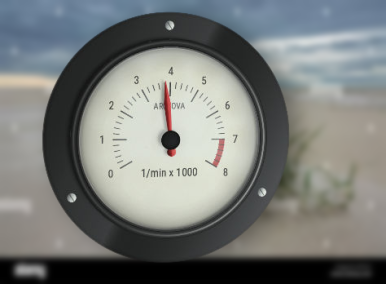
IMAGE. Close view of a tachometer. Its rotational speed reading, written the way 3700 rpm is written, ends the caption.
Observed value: 3800 rpm
